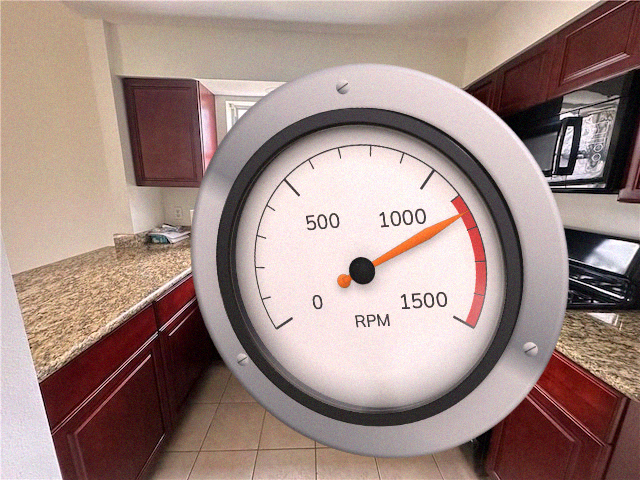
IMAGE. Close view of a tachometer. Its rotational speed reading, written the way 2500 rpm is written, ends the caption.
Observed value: 1150 rpm
